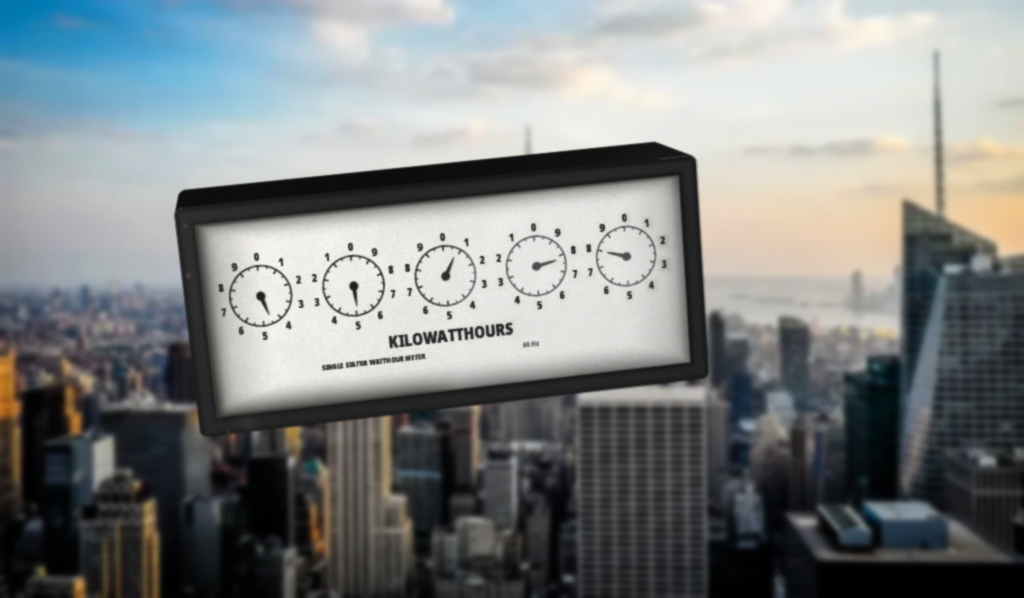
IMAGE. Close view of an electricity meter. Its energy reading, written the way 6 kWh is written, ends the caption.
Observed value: 45078 kWh
